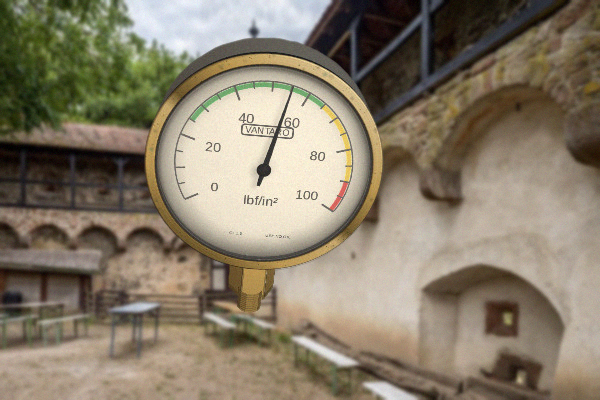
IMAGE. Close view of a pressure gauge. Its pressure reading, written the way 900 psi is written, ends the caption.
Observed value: 55 psi
